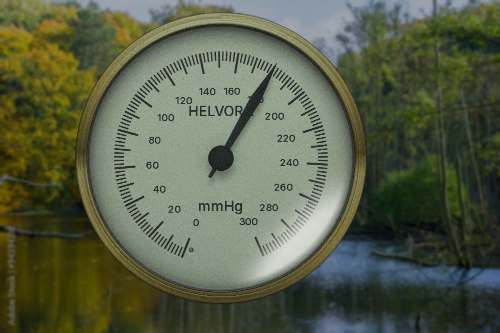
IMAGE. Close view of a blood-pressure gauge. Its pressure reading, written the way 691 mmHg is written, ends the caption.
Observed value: 180 mmHg
